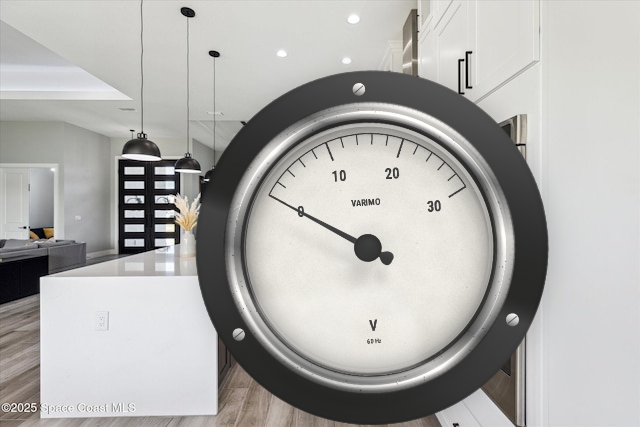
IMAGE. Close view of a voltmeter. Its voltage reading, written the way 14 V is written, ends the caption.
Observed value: 0 V
